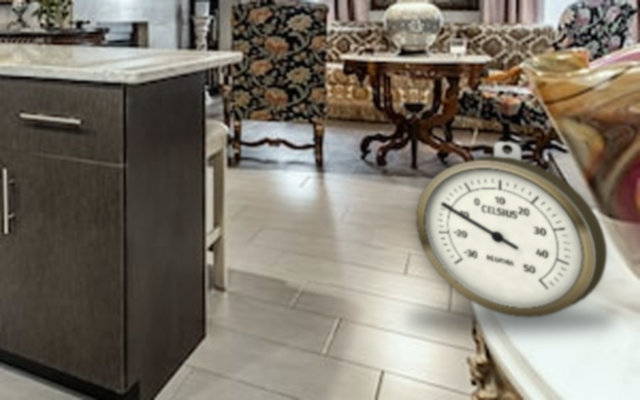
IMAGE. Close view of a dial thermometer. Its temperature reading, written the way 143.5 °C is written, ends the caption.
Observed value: -10 °C
